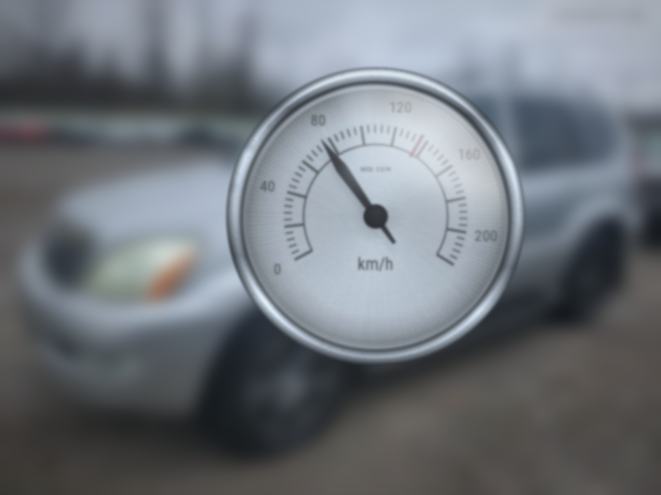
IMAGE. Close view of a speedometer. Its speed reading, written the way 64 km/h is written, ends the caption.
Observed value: 76 km/h
